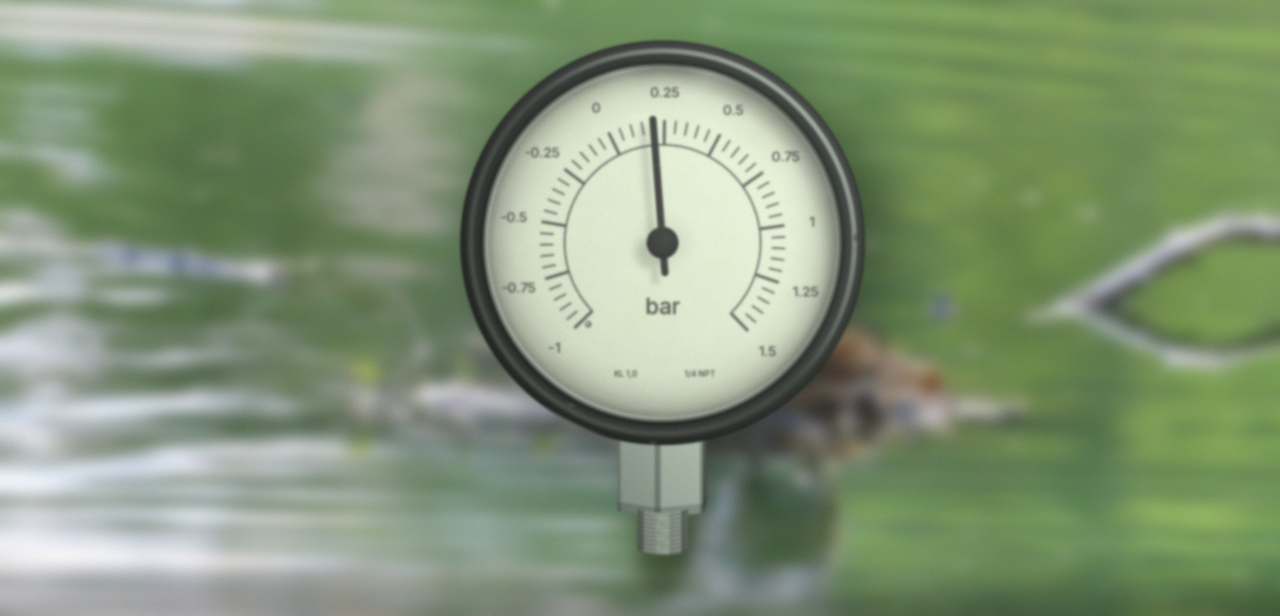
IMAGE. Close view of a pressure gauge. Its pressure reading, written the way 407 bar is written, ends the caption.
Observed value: 0.2 bar
